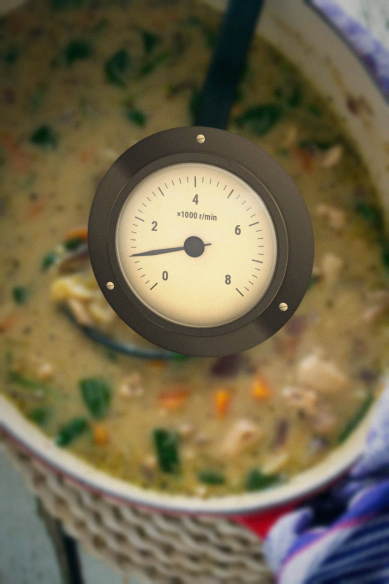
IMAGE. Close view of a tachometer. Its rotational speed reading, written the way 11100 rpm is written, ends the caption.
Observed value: 1000 rpm
